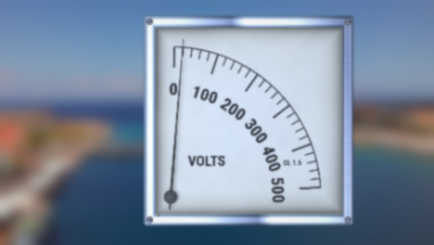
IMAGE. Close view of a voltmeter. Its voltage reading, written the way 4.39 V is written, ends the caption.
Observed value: 20 V
